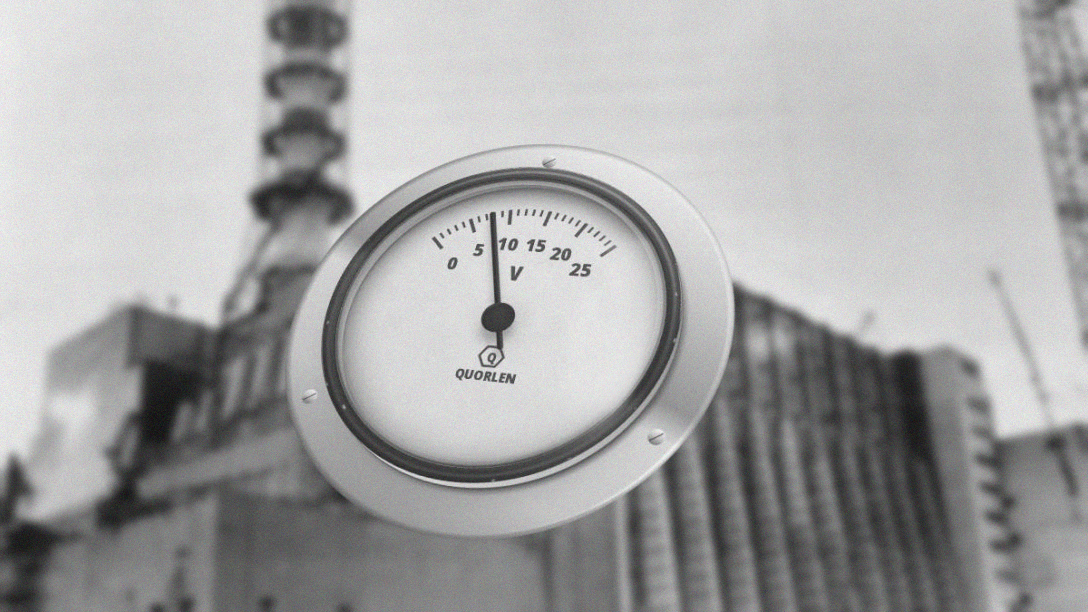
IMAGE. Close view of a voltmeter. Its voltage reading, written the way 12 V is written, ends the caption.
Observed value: 8 V
